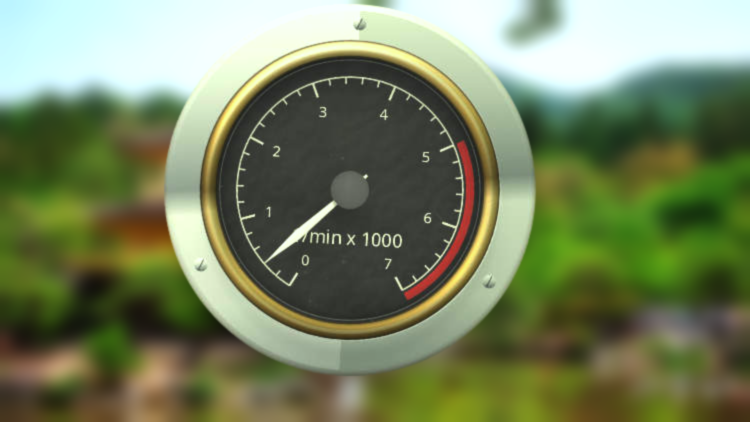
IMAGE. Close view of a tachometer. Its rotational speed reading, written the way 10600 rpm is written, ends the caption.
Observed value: 400 rpm
